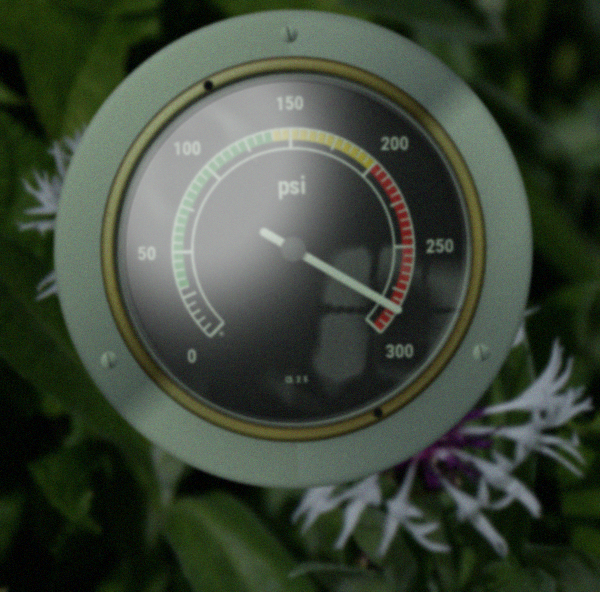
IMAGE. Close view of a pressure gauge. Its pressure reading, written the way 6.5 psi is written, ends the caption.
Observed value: 285 psi
